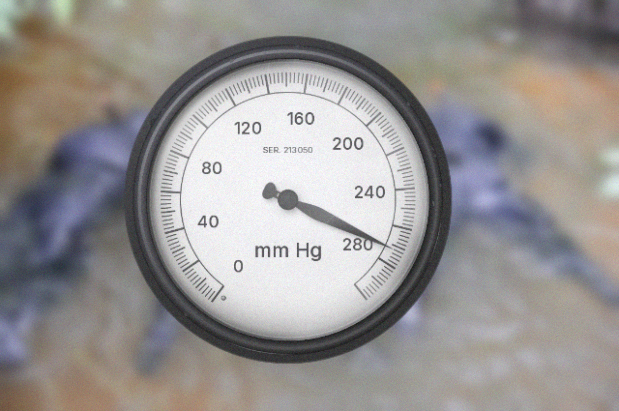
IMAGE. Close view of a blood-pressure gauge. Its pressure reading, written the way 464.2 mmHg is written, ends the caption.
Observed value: 272 mmHg
